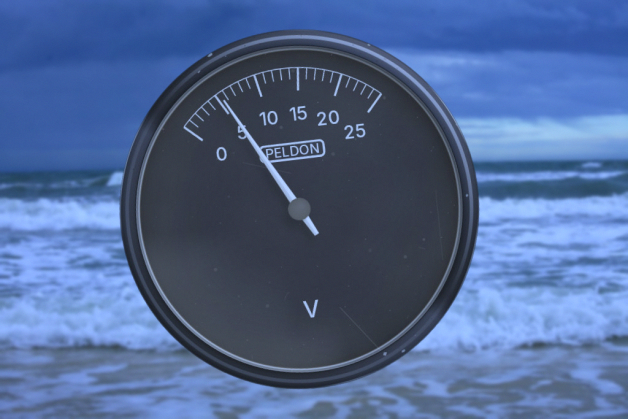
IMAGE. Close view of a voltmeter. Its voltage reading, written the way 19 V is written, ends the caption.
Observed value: 5.5 V
